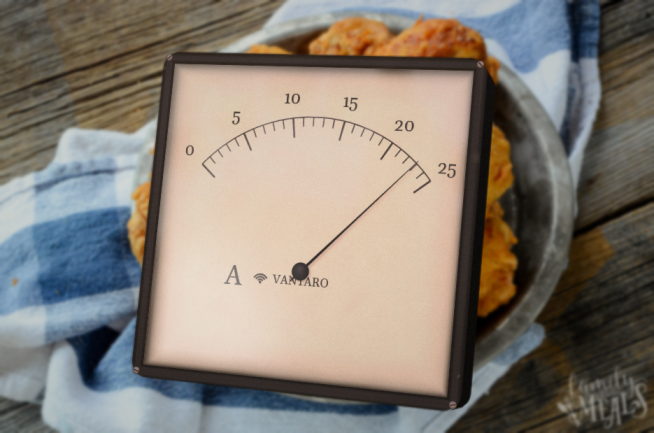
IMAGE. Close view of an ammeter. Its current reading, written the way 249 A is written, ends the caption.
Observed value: 23 A
